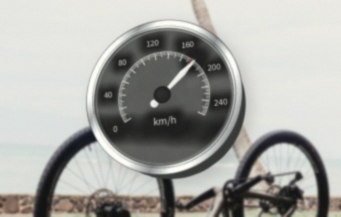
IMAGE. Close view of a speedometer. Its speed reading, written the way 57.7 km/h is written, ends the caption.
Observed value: 180 km/h
